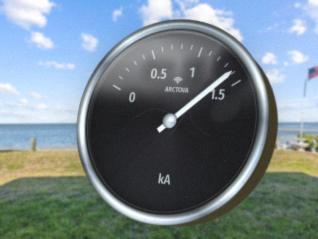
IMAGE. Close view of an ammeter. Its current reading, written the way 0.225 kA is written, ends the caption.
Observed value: 1.4 kA
